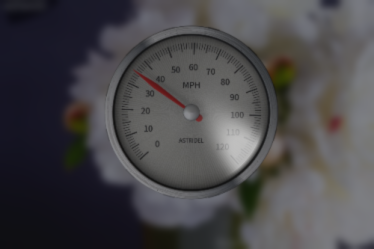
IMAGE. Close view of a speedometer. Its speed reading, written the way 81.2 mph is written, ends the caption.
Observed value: 35 mph
